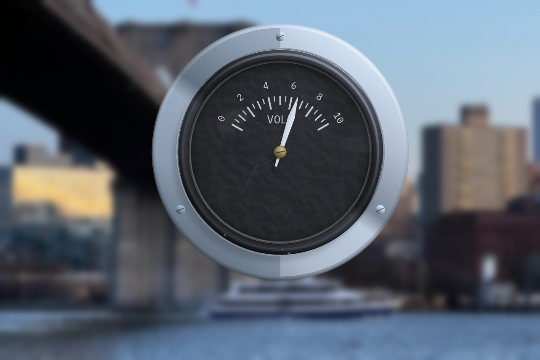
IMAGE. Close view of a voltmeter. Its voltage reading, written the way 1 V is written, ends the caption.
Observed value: 6.5 V
